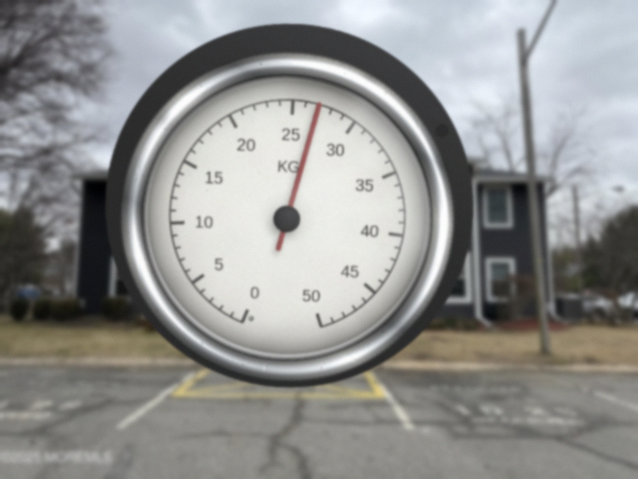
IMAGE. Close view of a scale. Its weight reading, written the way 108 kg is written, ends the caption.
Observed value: 27 kg
